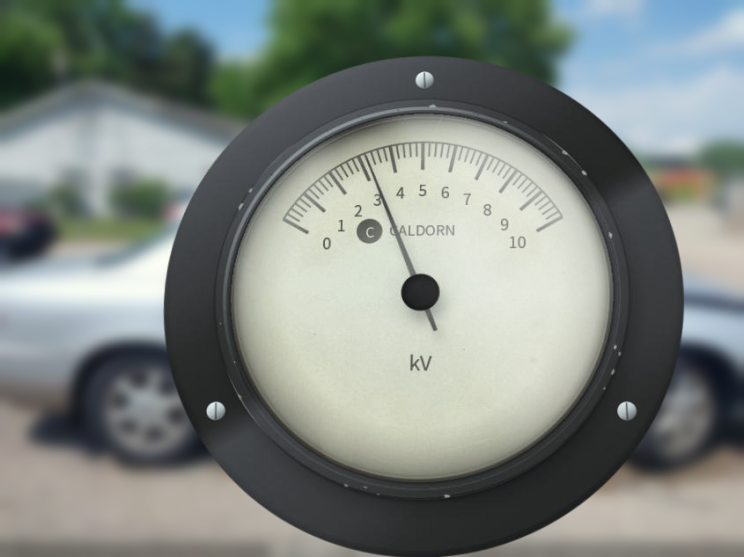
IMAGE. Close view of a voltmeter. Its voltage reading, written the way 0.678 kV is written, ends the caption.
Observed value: 3.2 kV
